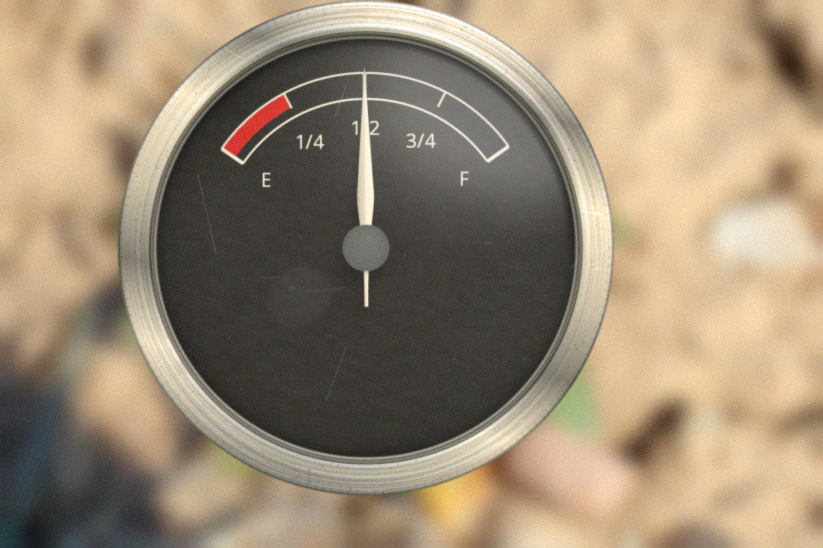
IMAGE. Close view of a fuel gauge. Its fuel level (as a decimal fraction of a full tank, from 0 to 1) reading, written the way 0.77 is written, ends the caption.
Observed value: 0.5
